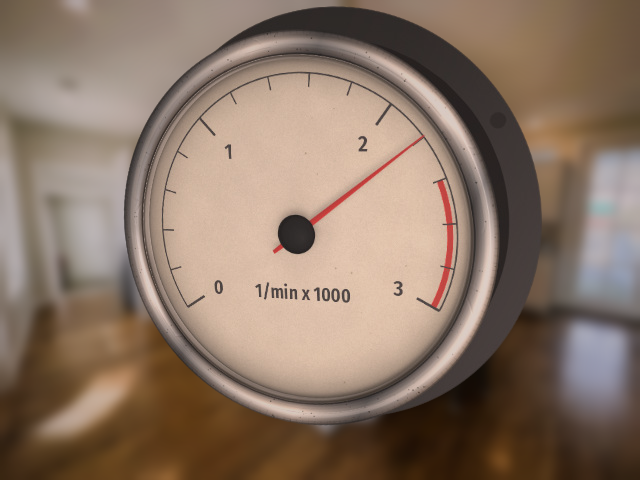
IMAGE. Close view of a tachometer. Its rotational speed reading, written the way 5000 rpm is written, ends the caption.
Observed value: 2200 rpm
